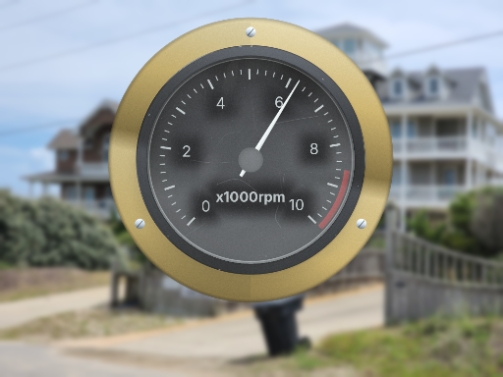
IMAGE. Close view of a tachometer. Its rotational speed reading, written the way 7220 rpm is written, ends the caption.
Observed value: 6200 rpm
